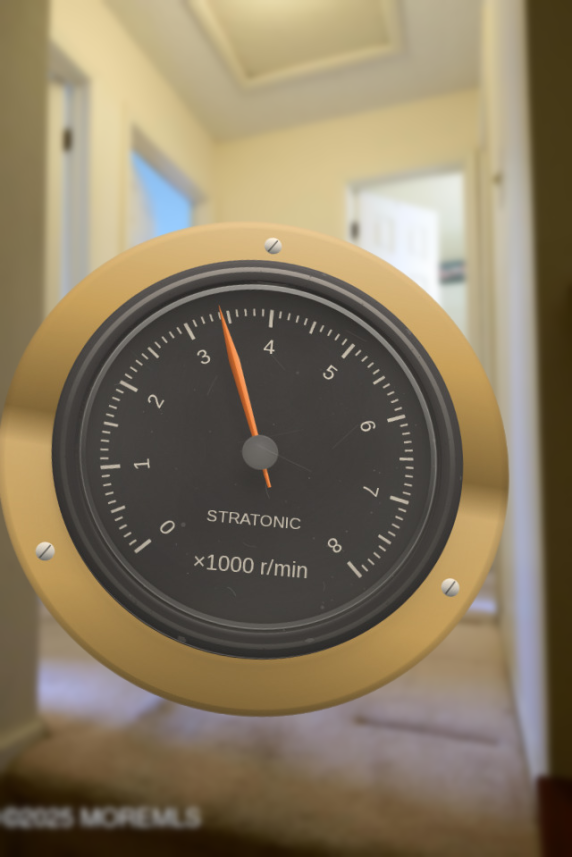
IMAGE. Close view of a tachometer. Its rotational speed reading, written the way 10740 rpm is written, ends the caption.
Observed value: 3400 rpm
